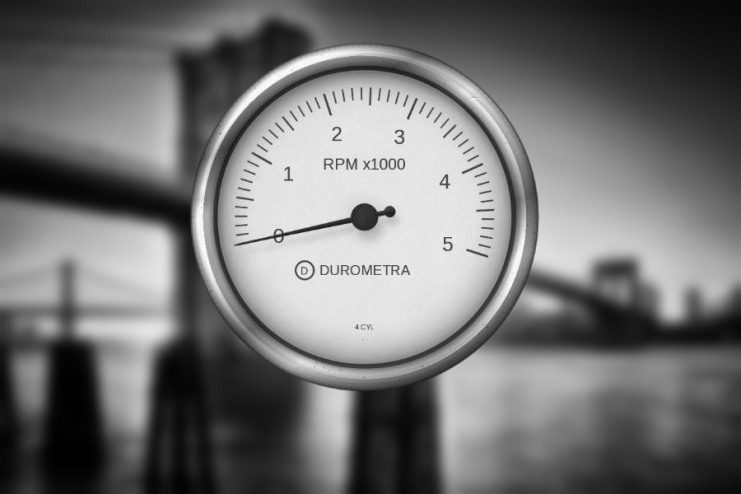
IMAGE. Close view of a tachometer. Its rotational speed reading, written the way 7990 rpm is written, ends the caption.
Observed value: 0 rpm
